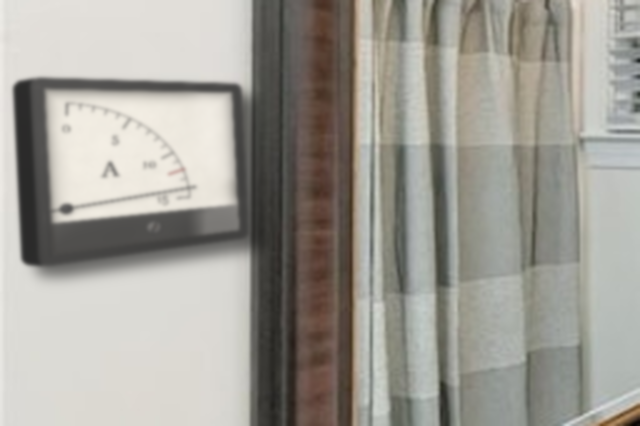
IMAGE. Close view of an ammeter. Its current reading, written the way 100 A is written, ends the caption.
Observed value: 14 A
